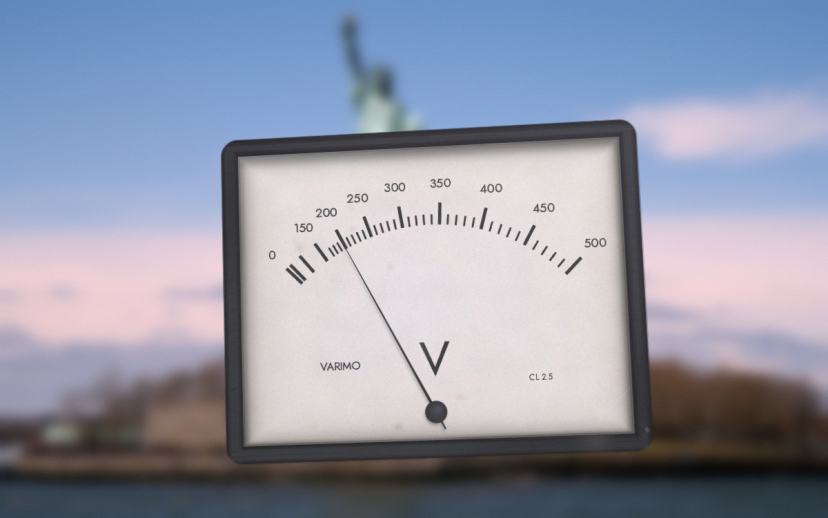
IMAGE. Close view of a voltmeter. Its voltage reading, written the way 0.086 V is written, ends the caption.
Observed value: 200 V
